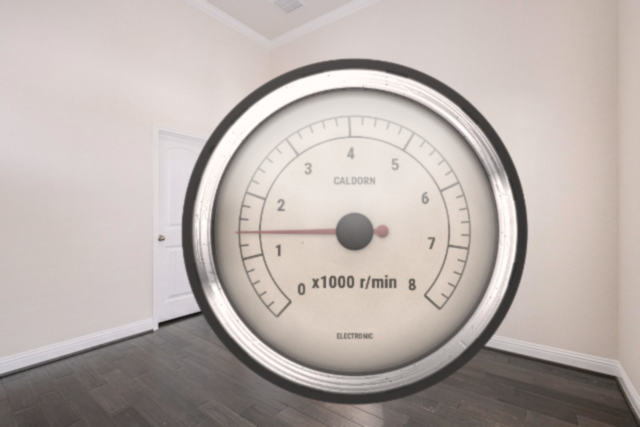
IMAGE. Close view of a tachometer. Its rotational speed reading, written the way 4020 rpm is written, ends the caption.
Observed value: 1400 rpm
